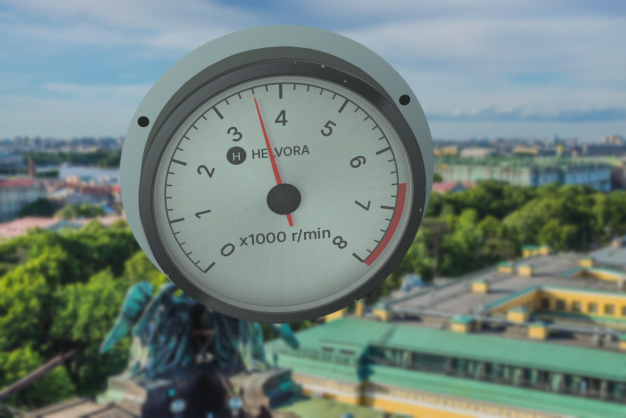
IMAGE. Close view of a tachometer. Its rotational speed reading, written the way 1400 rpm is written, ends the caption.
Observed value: 3600 rpm
